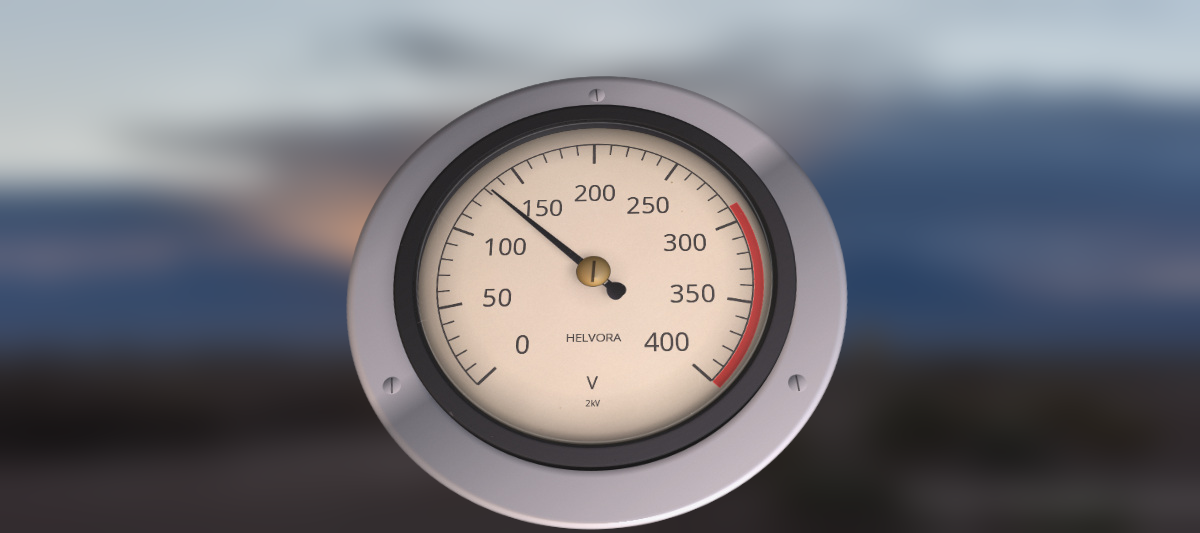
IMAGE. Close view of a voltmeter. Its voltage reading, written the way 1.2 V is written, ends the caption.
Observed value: 130 V
